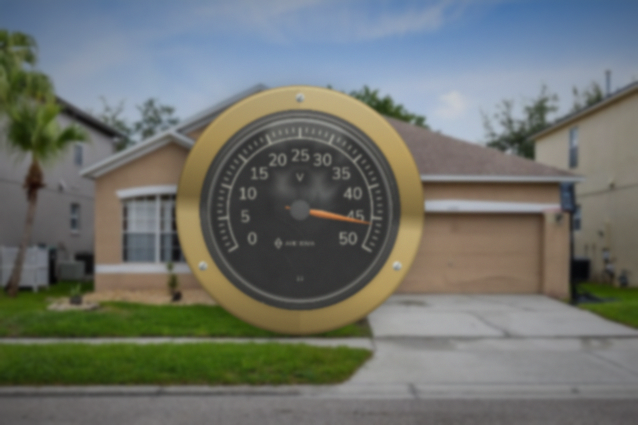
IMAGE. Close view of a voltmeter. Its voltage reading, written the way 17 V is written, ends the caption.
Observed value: 46 V
